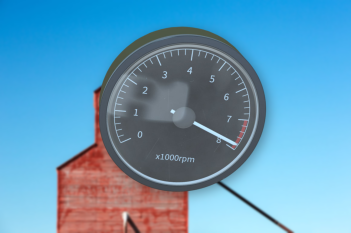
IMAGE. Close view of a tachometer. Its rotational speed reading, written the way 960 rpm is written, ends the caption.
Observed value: 7800 rpm
